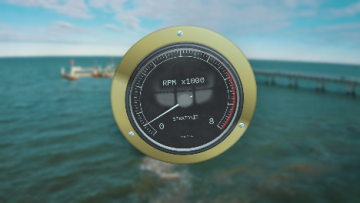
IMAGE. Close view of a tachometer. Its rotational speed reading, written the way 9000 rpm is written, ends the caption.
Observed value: 500 rpm
